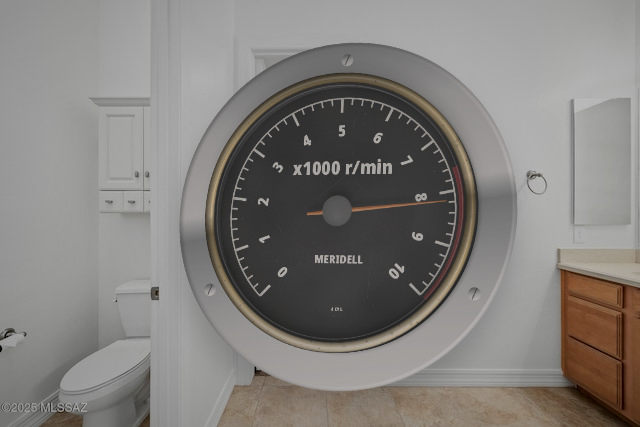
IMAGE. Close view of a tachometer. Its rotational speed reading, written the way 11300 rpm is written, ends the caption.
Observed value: 8200 rpm
